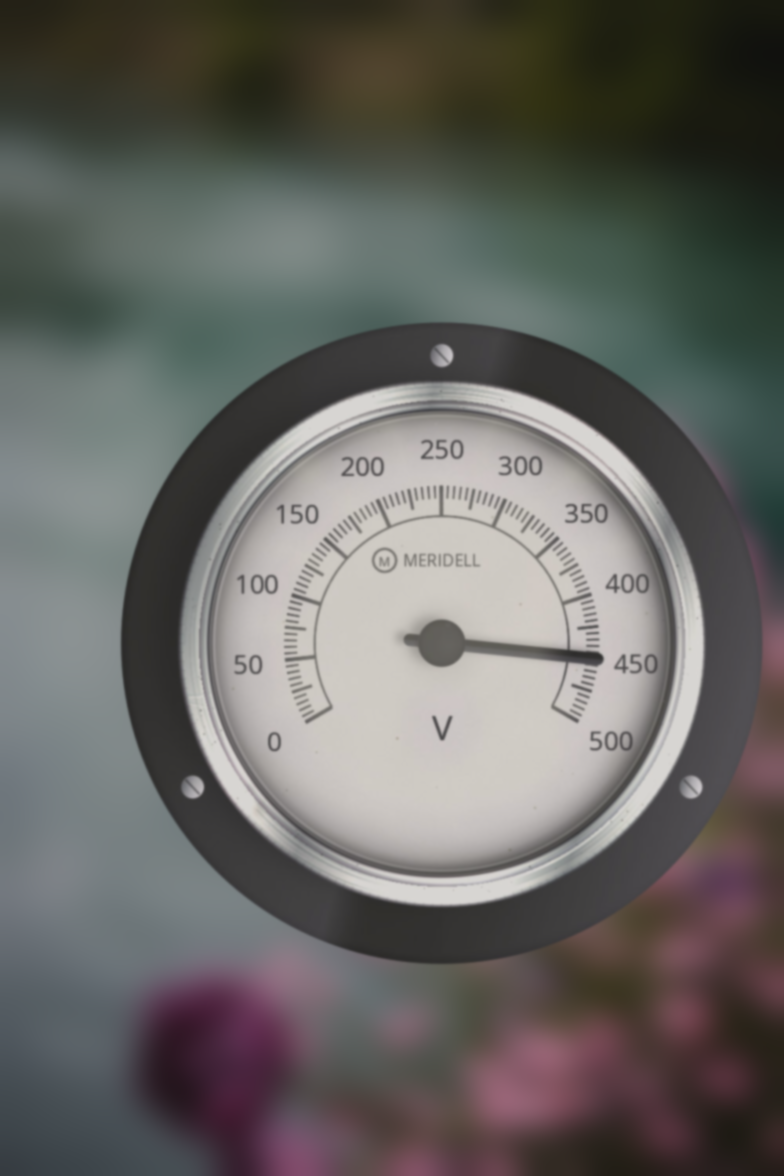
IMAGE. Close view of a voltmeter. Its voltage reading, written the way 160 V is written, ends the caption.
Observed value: 450 V
